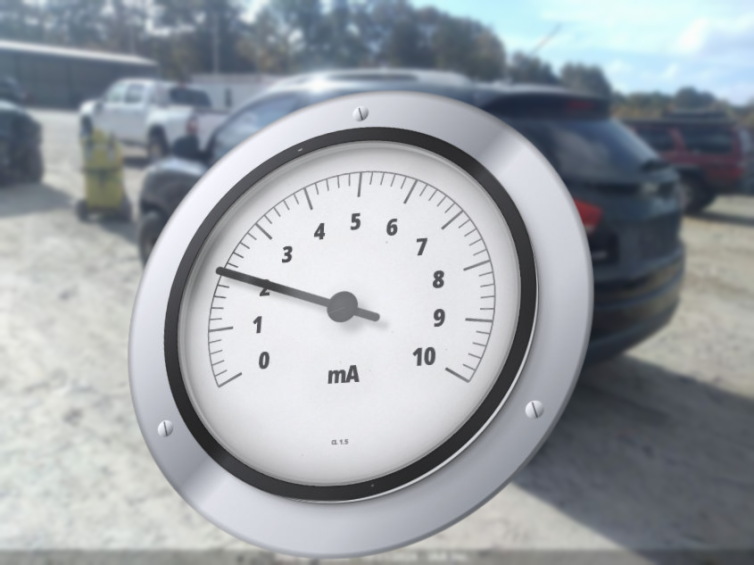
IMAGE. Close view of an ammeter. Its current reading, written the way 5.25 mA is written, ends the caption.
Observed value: 2 mA
